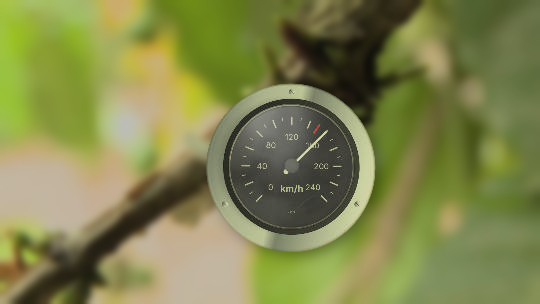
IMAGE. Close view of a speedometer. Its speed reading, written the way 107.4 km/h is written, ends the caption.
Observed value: 160 km/h
